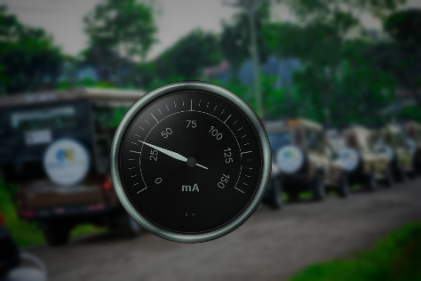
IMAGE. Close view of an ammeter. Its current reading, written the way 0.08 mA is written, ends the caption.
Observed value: 32.5 mA
